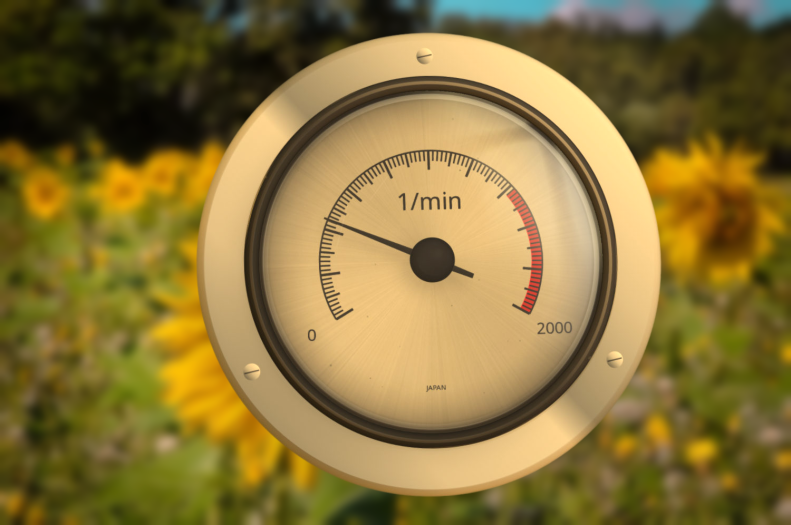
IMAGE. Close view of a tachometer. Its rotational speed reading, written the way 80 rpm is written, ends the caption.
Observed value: 440 rpm
